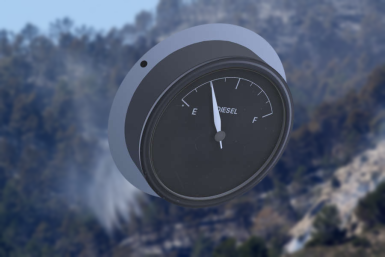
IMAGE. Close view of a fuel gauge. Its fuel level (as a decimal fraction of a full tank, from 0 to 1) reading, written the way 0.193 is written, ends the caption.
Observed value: 0.25
